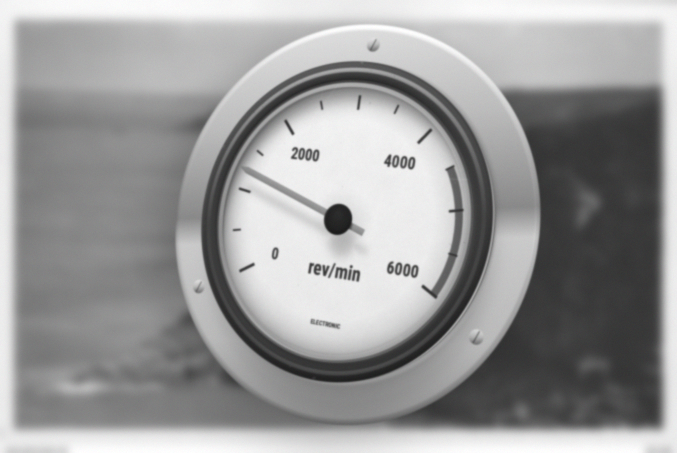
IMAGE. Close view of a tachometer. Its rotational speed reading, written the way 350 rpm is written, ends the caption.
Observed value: 1250 rpm
